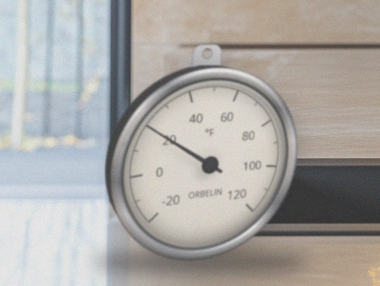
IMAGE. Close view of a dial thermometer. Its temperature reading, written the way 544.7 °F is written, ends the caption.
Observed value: 20 °F
